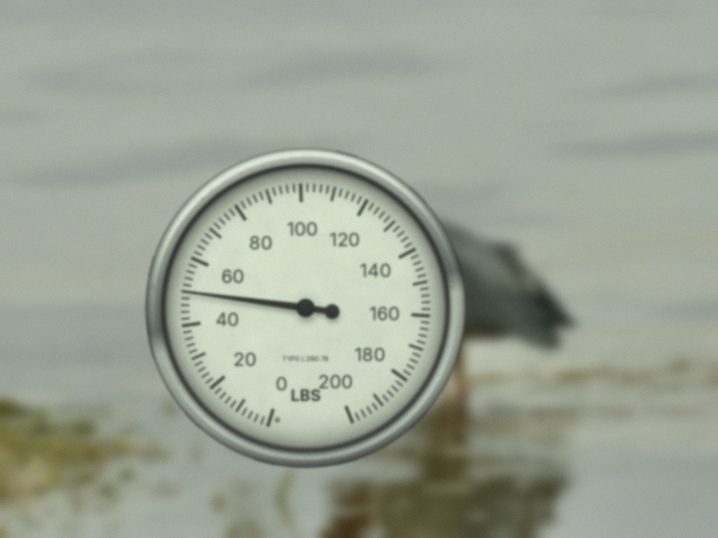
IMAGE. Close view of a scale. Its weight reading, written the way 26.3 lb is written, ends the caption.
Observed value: 50 lb
